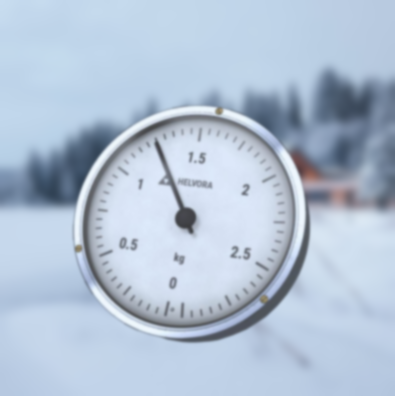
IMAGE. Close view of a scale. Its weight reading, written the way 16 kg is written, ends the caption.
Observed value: 1.25 kg
